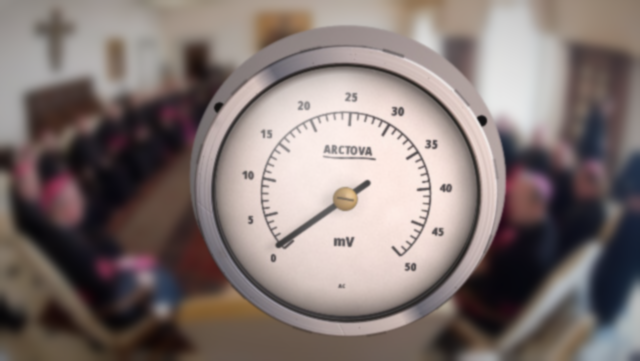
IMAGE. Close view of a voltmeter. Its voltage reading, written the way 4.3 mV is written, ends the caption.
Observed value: 1 mV
